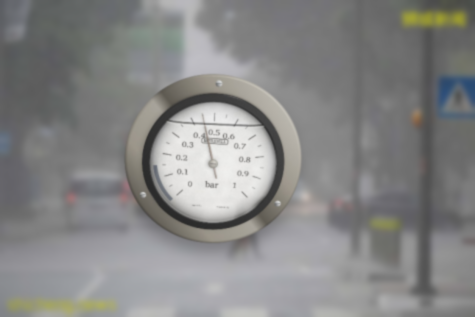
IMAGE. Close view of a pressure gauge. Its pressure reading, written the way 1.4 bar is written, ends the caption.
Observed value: 0.45 bar
